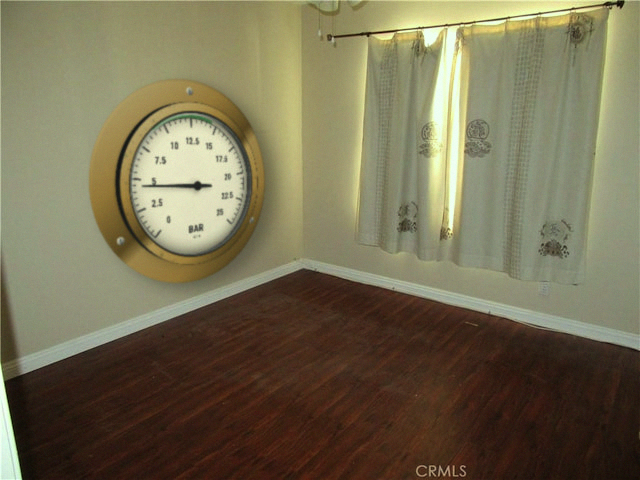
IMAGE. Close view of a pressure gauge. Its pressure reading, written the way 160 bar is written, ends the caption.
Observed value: 4.5 bar
